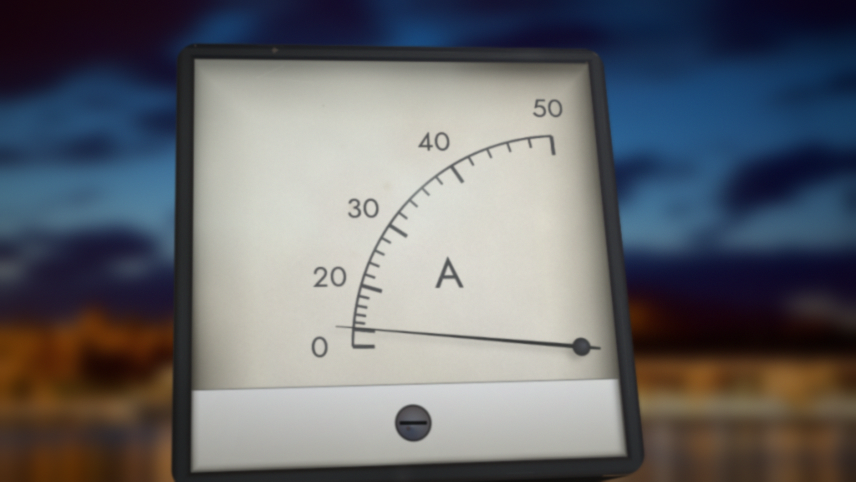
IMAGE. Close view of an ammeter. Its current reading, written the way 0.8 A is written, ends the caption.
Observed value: 10 A
